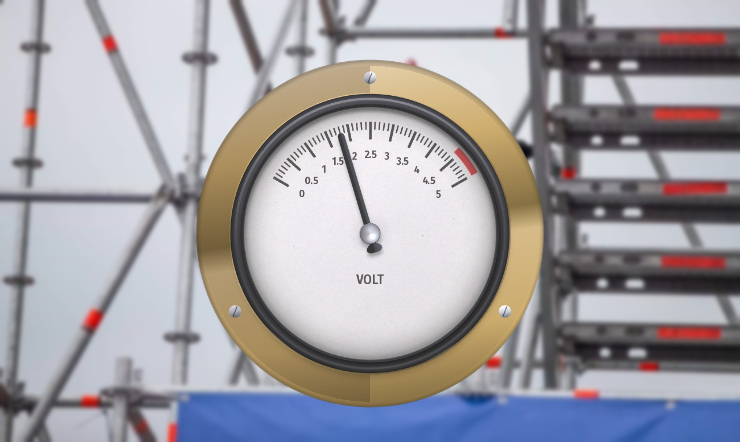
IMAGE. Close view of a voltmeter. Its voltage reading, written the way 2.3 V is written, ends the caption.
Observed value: 1.8 V
